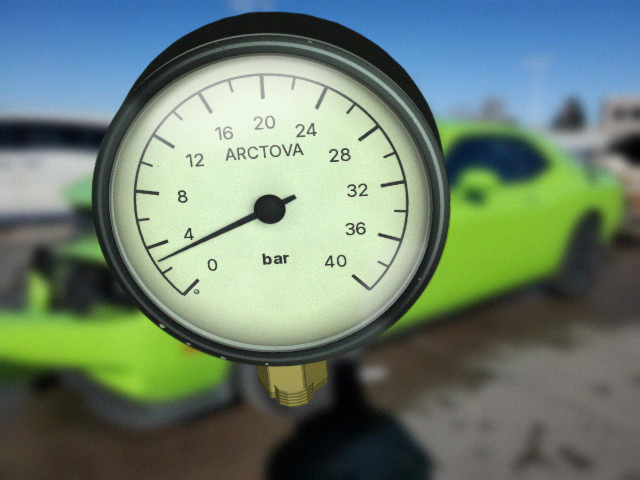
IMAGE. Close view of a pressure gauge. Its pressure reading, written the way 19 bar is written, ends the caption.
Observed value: 3 bar
